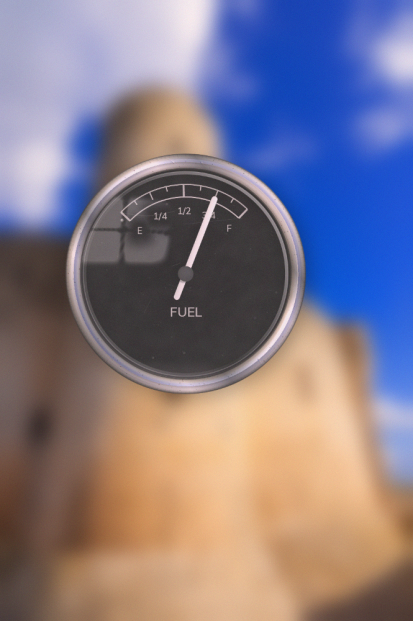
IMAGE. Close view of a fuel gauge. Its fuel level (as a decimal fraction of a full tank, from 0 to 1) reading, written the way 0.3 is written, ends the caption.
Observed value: 0.75
